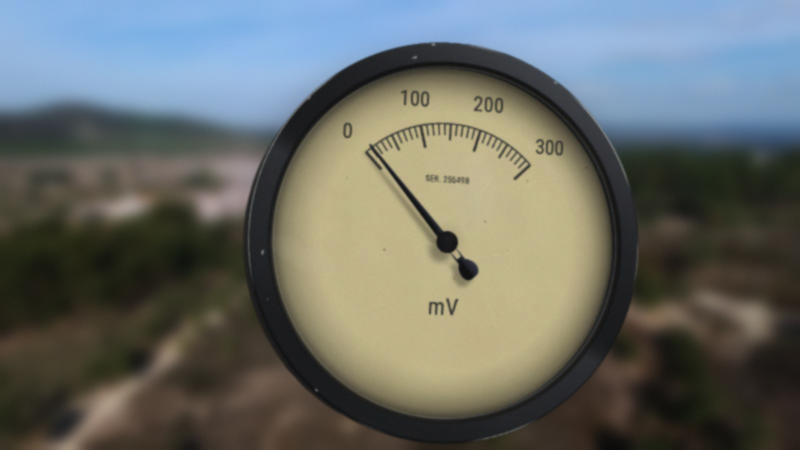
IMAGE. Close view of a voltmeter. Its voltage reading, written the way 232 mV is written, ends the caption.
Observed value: 10 mV
